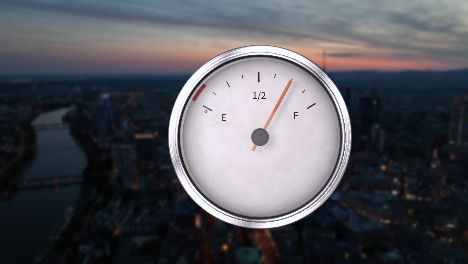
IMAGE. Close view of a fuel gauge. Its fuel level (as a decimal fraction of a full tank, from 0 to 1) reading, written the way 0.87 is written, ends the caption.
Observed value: 0.75
